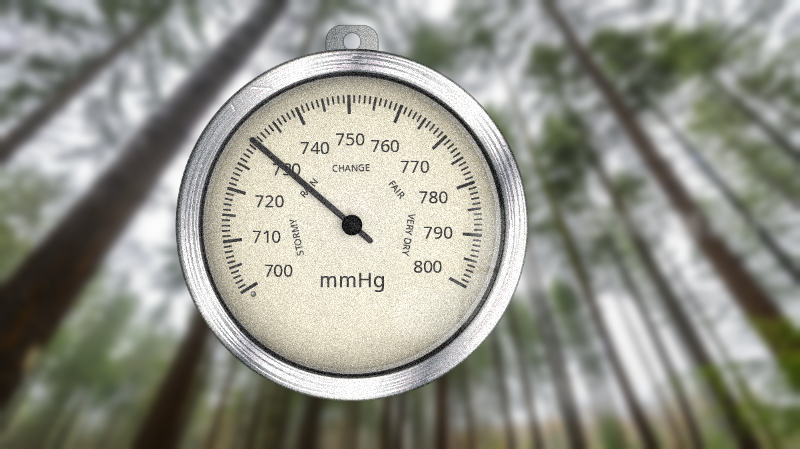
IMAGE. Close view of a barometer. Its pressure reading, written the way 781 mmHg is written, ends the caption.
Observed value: 730 mmHg
